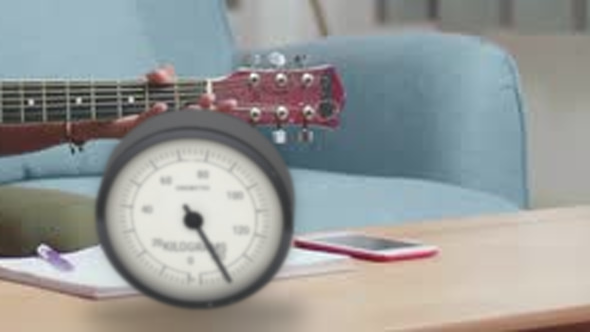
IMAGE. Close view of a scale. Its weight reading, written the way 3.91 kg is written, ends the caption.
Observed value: 140 kg
